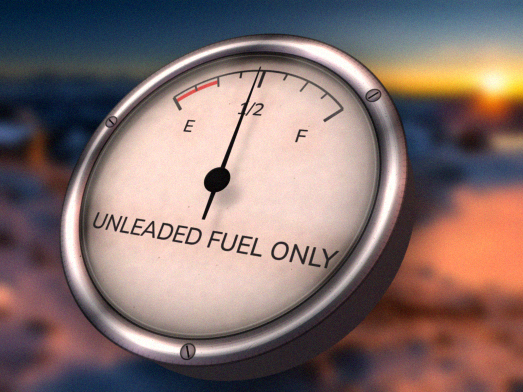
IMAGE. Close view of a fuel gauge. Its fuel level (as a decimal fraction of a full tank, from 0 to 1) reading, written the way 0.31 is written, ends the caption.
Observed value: 0.5
